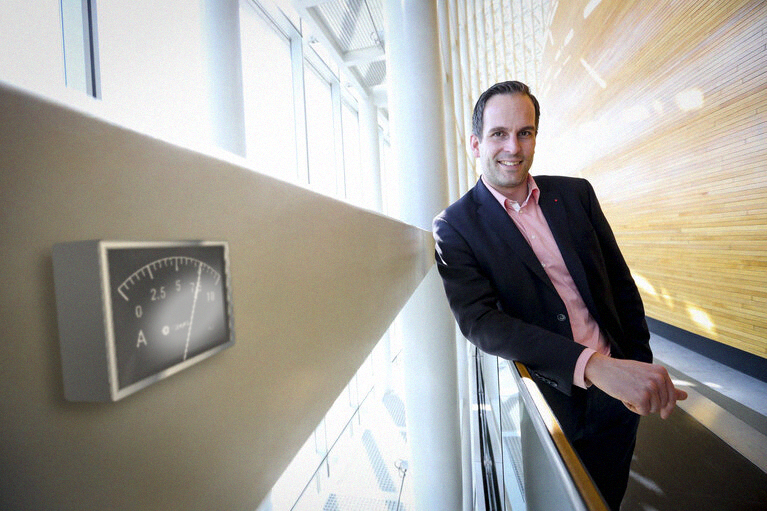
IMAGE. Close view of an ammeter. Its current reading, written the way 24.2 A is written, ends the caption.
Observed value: 7.5 A
